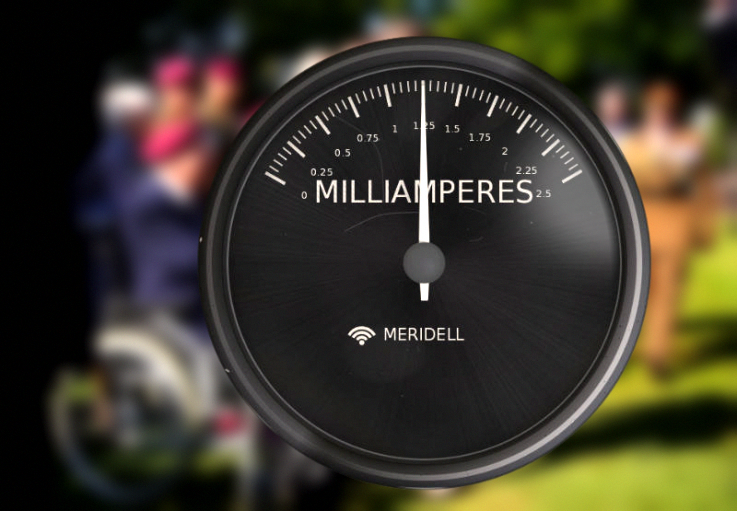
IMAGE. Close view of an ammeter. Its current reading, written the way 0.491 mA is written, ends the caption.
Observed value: 1.25 mA
